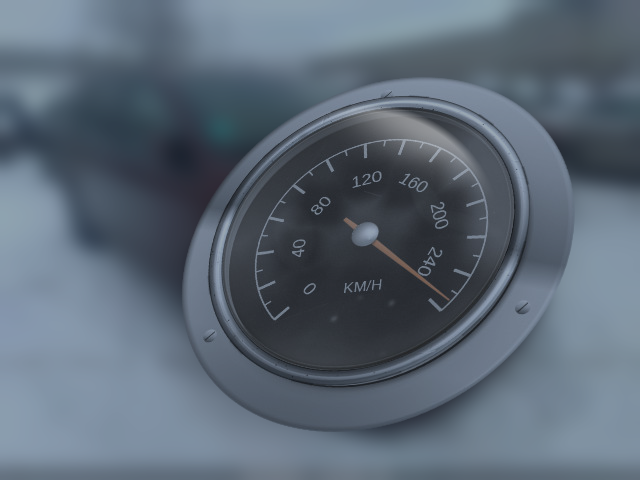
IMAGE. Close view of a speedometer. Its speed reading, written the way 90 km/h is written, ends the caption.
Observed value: 255 km/h
